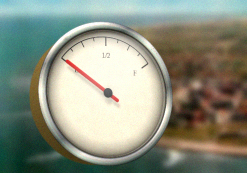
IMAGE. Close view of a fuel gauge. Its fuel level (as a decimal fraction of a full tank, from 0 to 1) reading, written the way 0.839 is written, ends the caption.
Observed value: 0
